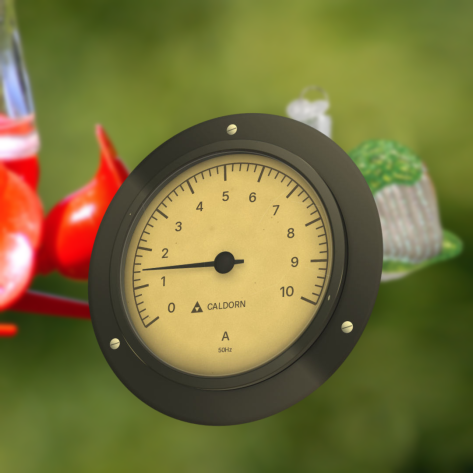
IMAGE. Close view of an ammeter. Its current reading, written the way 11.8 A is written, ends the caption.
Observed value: 1.4 A
